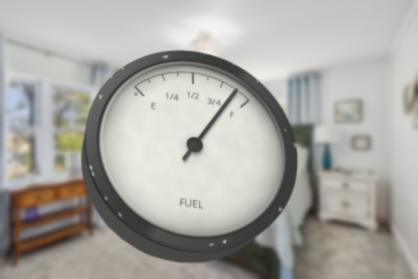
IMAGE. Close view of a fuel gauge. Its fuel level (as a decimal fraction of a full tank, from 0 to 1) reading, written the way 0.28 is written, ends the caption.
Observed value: 0.875
